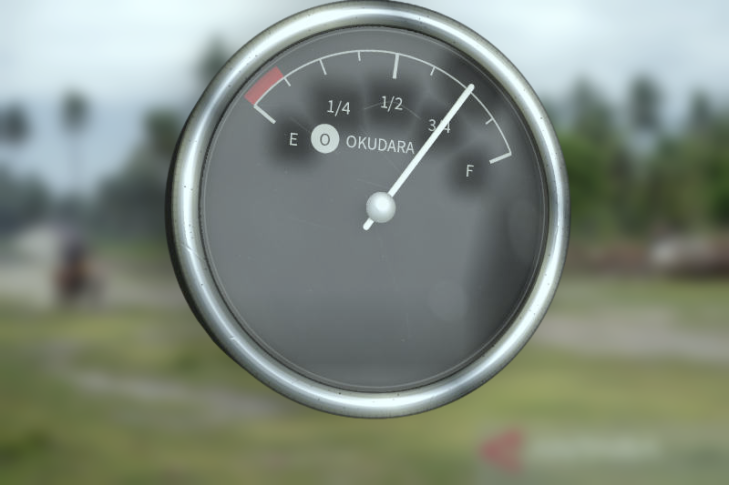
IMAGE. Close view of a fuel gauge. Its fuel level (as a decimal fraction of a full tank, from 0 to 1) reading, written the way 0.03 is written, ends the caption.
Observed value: 0.75
